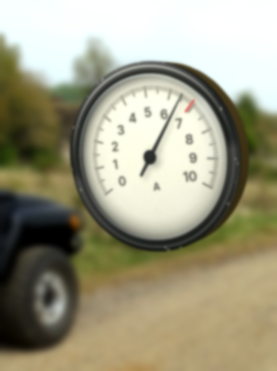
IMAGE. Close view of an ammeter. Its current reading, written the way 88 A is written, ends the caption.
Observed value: 6.5 A
